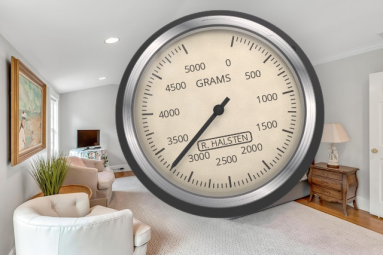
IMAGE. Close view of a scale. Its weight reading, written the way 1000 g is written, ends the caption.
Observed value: 3250 g
